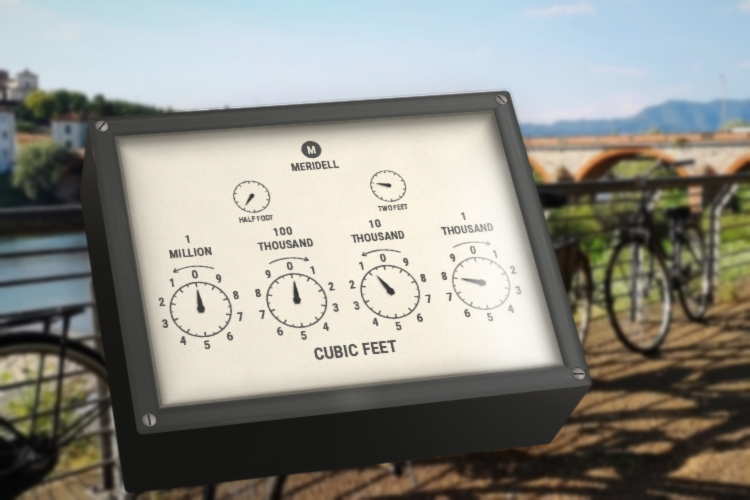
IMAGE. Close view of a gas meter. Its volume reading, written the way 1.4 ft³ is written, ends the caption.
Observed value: 800 ft³
